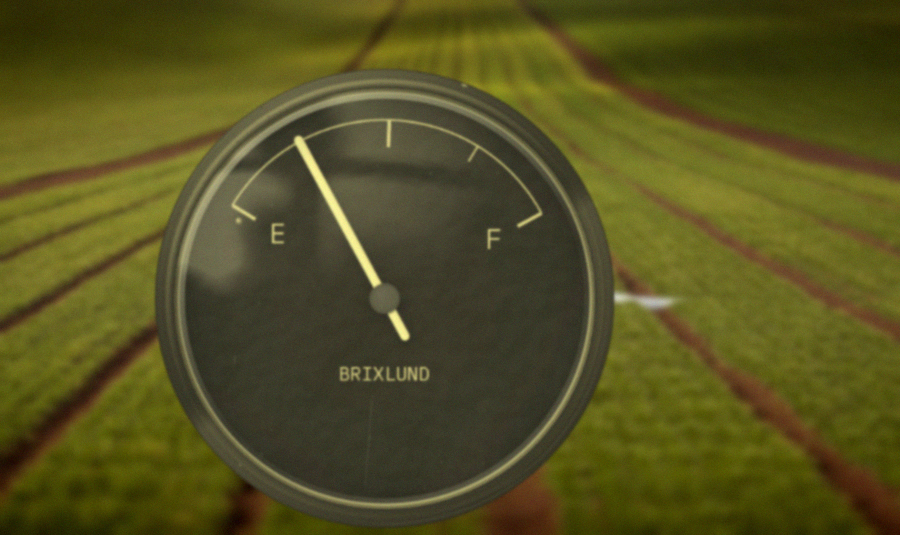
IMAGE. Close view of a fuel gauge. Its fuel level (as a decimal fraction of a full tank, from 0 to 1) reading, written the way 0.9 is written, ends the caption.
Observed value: 0.25
